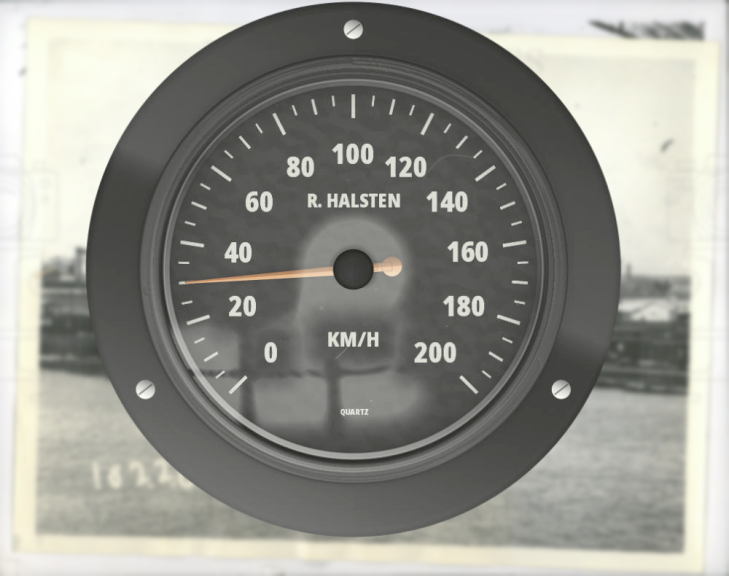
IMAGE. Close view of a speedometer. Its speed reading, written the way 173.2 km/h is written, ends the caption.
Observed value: 30 km/h
